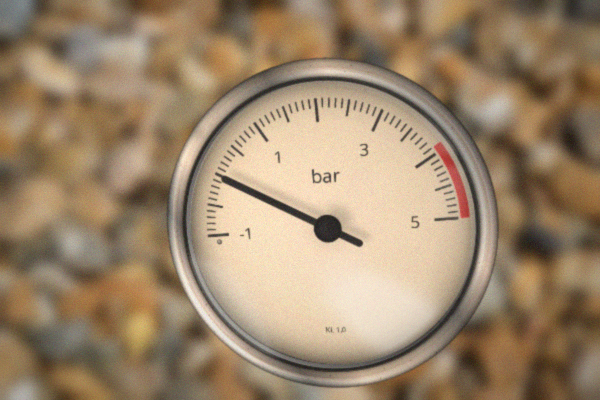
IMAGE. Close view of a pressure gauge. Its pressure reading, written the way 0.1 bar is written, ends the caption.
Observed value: 0 bar
